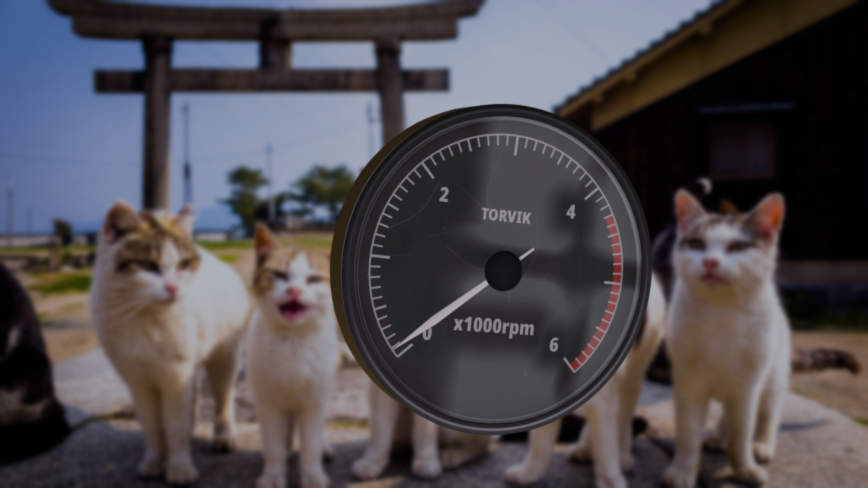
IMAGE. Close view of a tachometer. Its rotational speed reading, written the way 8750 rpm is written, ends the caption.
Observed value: 100 rpm
